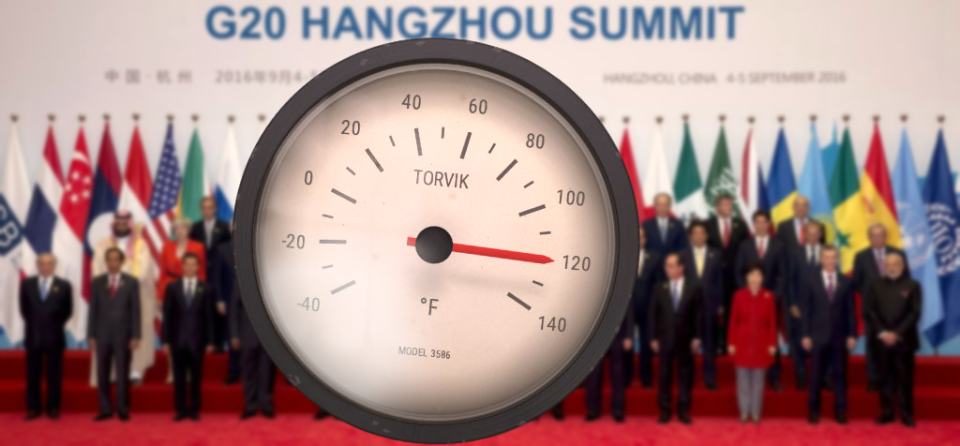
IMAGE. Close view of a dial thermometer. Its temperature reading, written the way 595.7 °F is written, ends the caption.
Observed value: 120 °F
